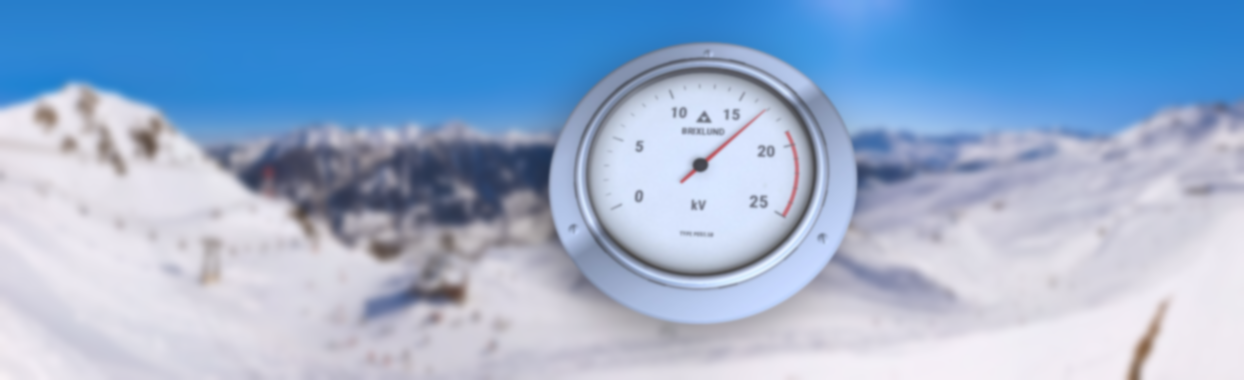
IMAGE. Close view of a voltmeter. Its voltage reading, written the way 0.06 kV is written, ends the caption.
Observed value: 17 kV
